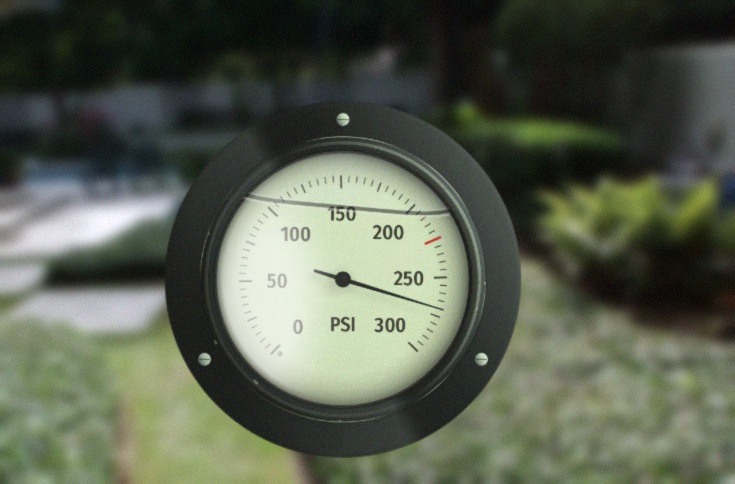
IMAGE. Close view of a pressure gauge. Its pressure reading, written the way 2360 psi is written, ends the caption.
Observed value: 270 psi
